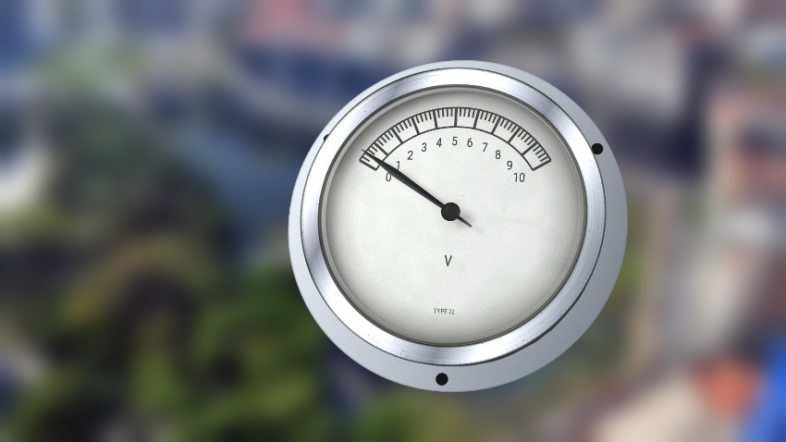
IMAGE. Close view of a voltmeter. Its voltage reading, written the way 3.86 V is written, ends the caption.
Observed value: 0.4 V
